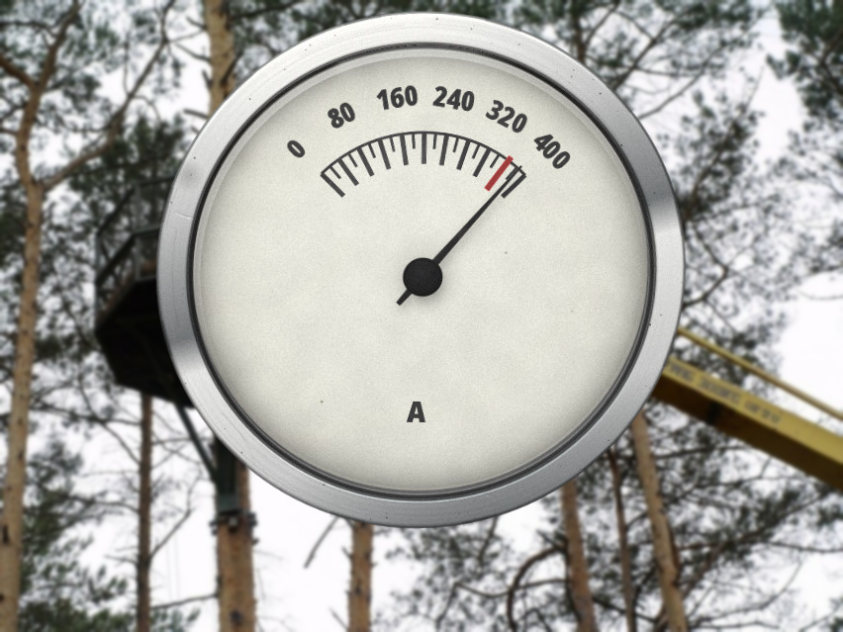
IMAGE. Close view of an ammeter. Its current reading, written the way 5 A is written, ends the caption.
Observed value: 380 A
